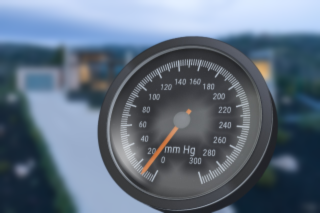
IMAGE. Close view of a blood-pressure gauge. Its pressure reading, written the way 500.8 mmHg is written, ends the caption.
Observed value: 10 mmHg
